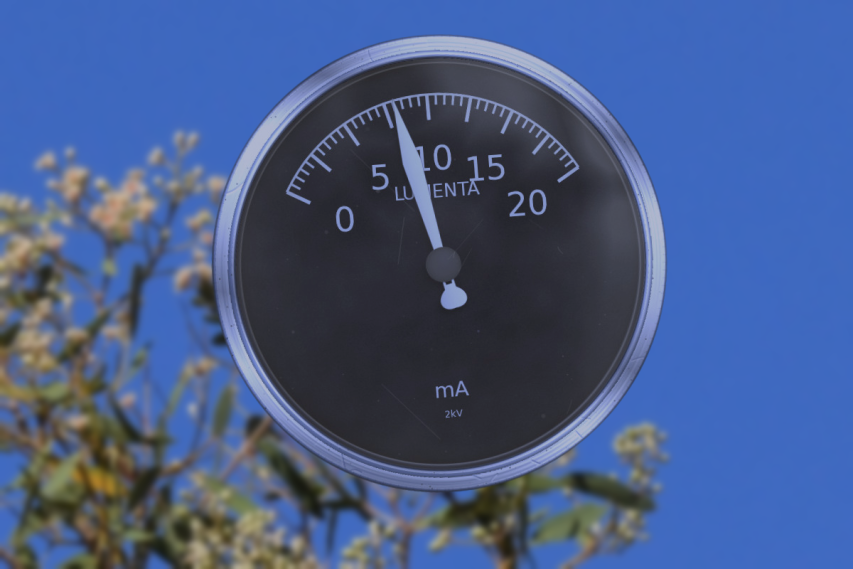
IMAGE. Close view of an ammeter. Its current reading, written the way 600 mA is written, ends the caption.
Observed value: 8 mA
